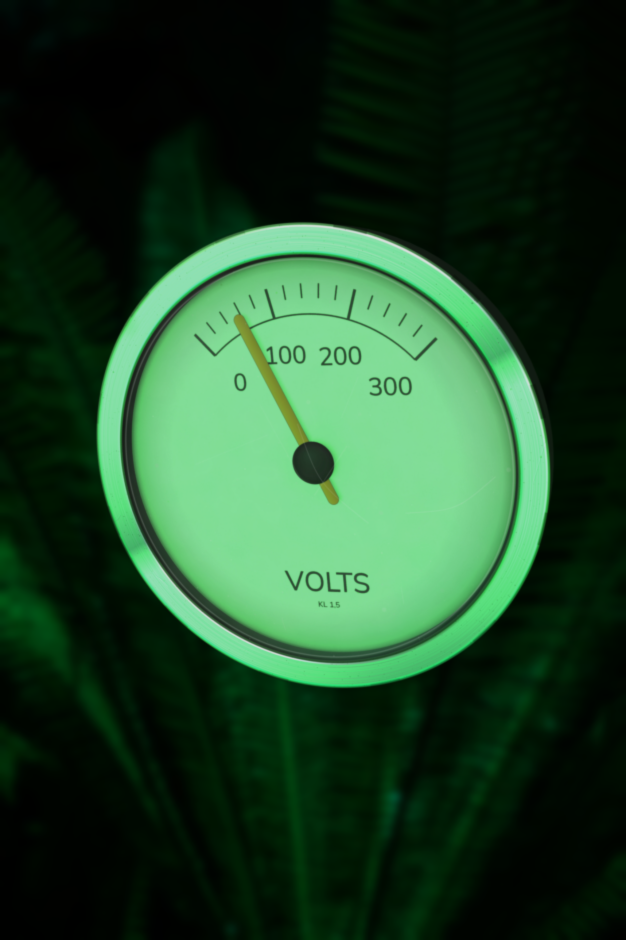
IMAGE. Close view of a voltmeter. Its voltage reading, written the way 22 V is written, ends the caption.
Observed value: 60 V
